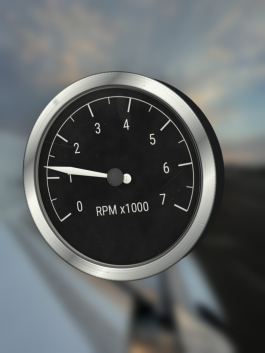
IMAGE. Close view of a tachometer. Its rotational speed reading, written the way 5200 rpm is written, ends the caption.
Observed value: 1250 rpm
